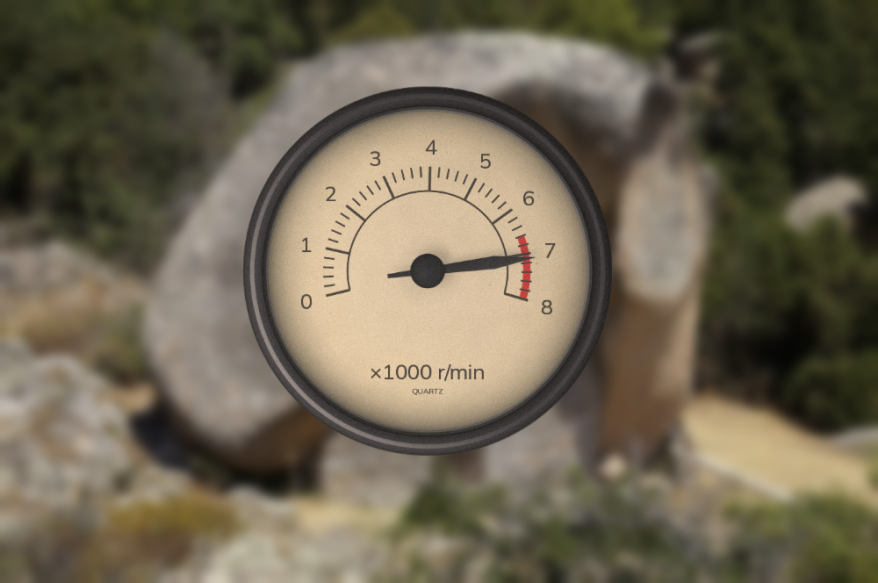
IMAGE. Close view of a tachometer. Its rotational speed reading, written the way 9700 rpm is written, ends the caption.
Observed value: 7100 rpm
